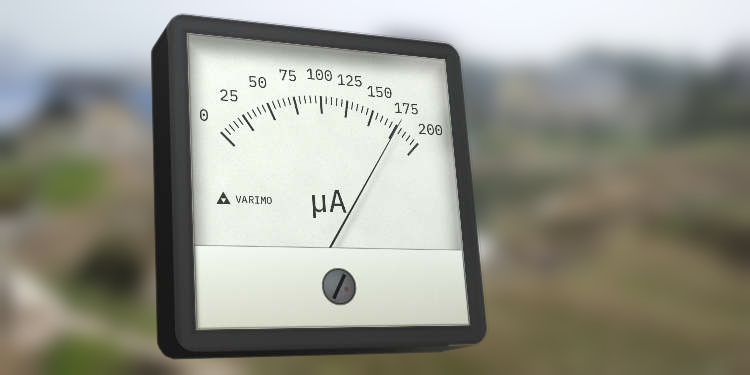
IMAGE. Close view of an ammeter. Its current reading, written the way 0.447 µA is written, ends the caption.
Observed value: 175 µA
